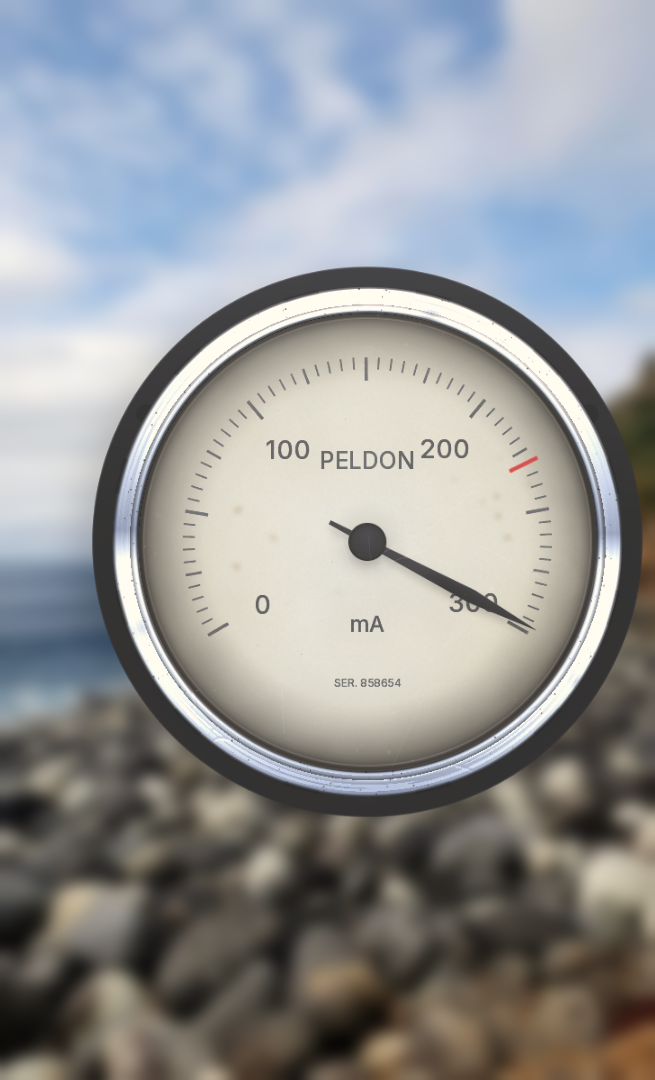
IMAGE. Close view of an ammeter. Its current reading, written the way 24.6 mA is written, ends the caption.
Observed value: 297.5 mA
